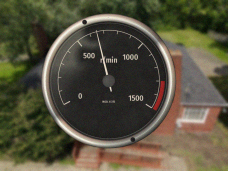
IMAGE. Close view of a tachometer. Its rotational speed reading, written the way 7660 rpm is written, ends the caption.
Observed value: 650 rpm
